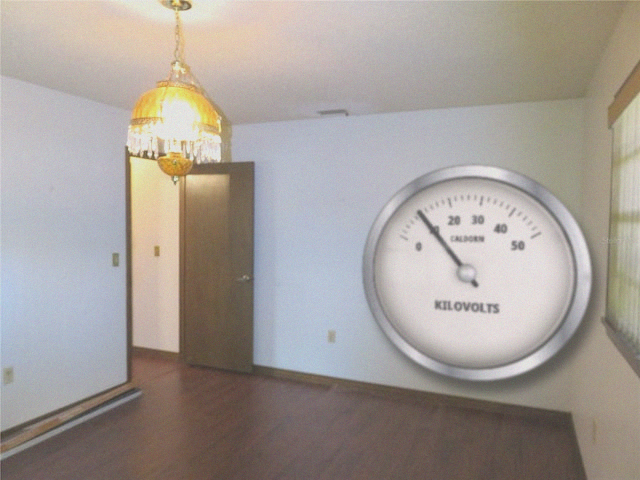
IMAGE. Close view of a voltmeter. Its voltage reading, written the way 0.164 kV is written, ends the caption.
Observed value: 10 kV
